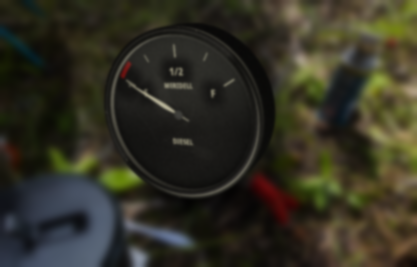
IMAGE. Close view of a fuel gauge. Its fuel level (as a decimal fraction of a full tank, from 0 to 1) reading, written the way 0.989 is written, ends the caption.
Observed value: 0
